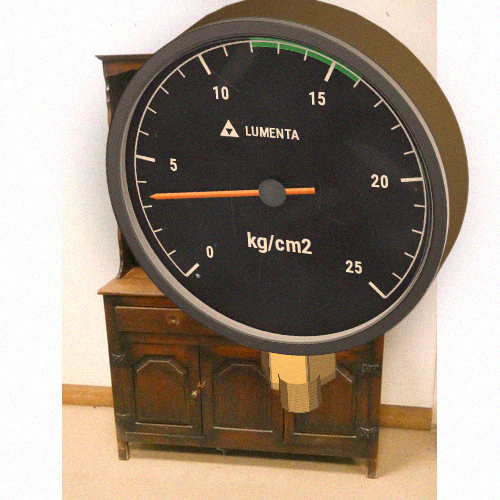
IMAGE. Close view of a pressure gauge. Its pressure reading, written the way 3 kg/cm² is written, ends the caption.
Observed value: 3.5 kg/cm²
